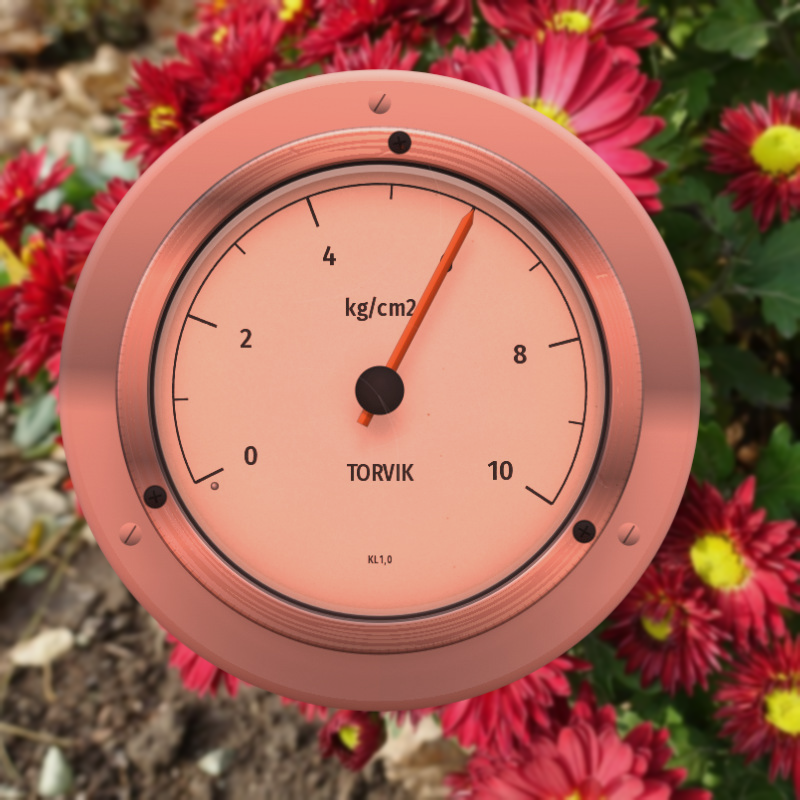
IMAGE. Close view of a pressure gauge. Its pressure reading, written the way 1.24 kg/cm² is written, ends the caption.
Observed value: 6 kg/cm²
